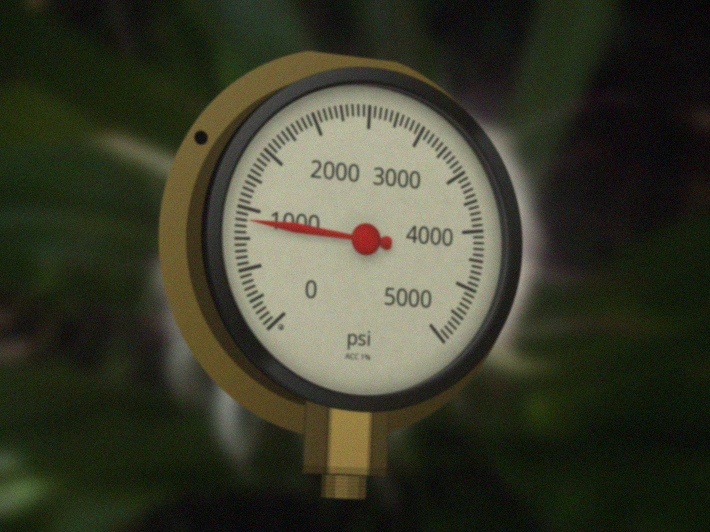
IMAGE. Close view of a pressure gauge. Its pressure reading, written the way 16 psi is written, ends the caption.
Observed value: 900 psi
